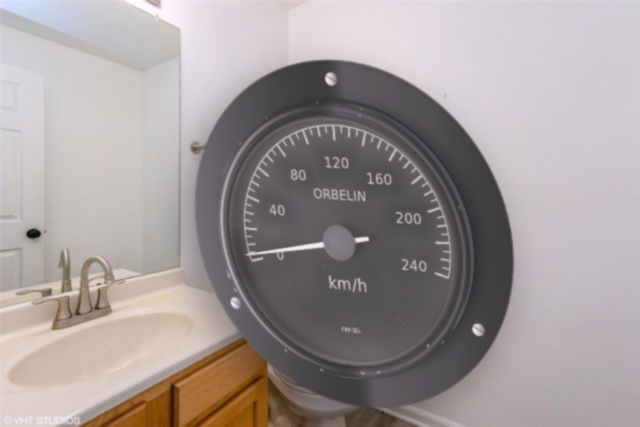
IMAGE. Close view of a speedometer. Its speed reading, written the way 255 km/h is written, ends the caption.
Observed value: 5 km/h
